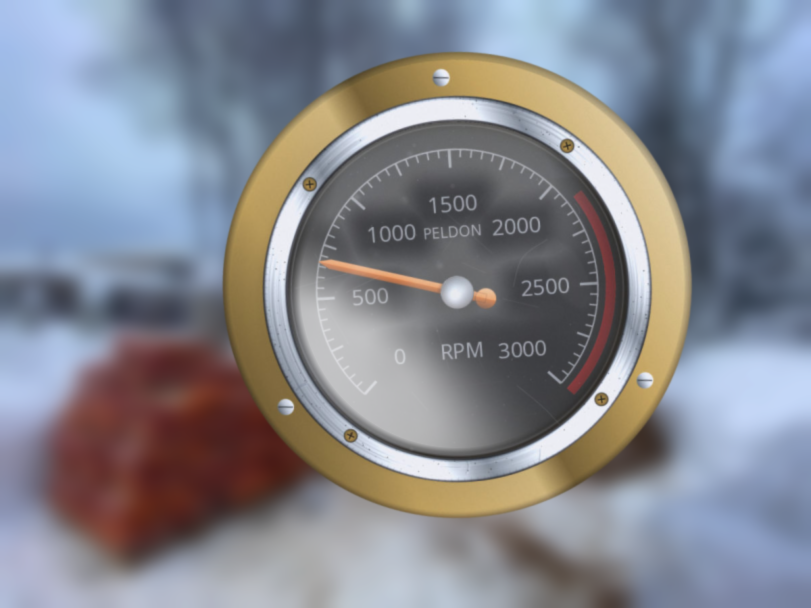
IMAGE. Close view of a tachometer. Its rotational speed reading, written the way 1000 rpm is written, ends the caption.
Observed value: 675 rpm
